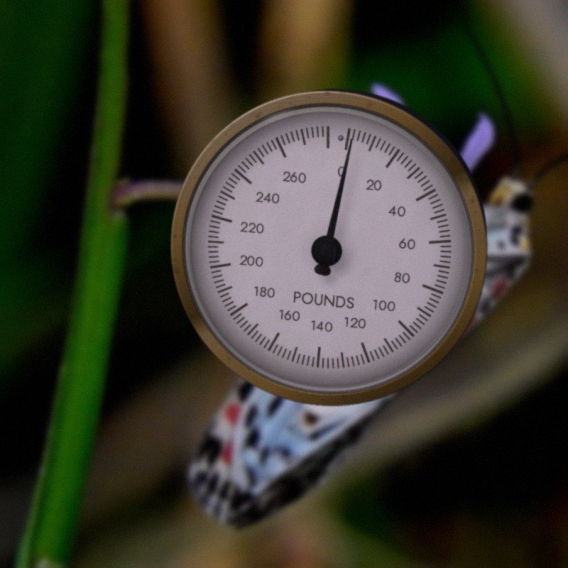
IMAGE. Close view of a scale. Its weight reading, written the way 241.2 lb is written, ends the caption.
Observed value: 2 lb
